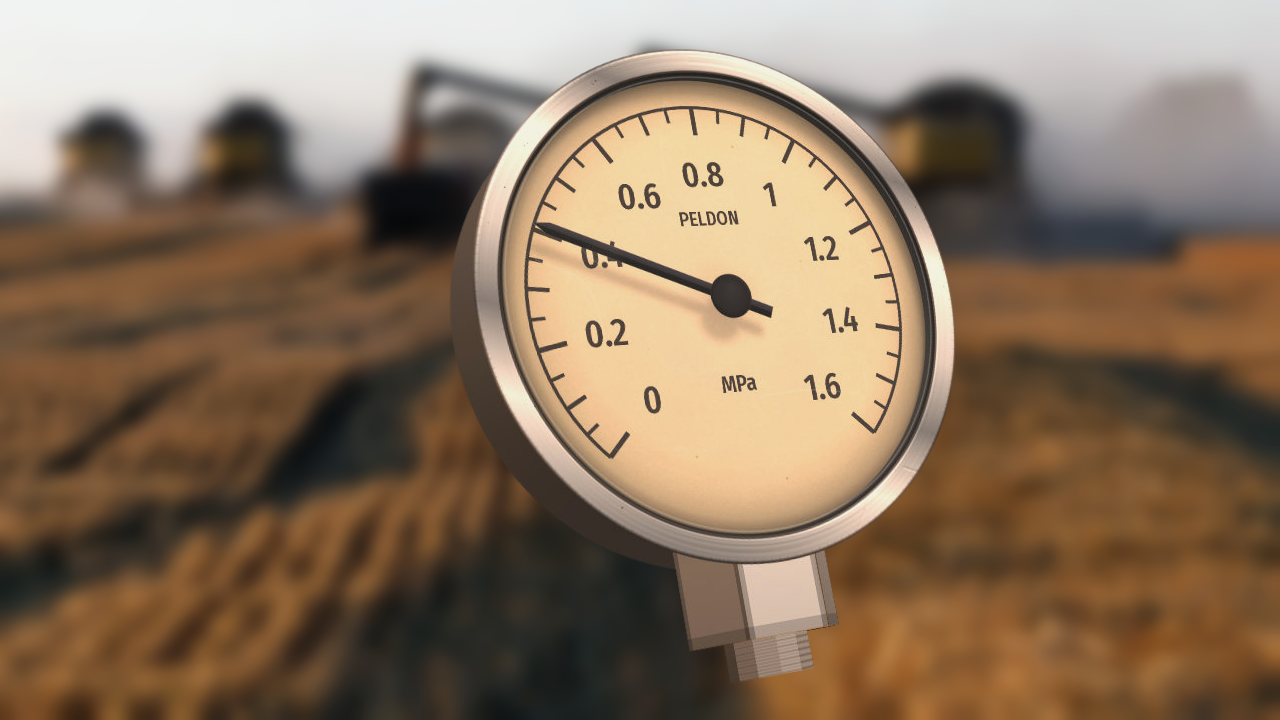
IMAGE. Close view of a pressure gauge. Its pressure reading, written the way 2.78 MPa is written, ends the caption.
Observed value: 0.4 MPa
